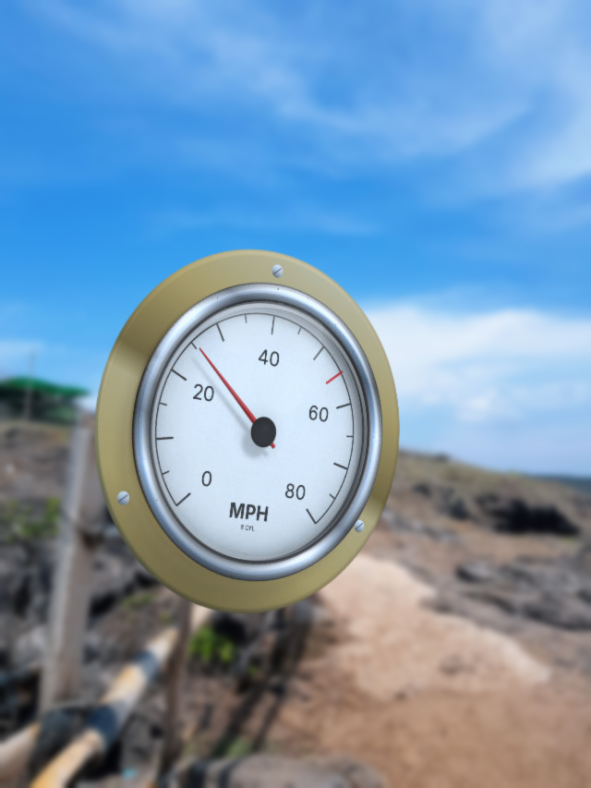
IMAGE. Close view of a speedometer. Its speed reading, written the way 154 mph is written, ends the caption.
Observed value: 25 mph
